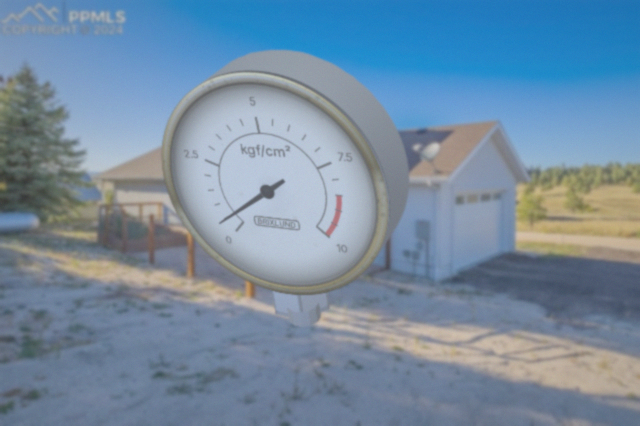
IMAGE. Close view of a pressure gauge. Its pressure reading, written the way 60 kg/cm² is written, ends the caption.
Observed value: 0.5 kg/cm²
